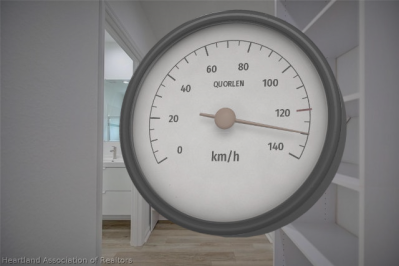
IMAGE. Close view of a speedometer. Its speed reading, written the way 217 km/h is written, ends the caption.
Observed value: 130 km/h
